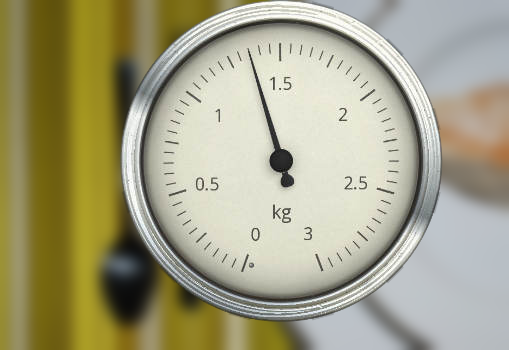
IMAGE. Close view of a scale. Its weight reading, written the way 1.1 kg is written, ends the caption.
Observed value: 1.35 kg
